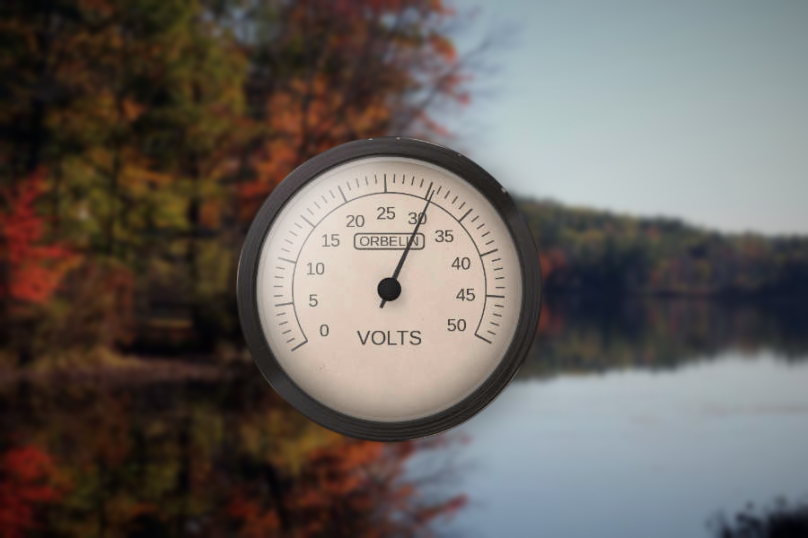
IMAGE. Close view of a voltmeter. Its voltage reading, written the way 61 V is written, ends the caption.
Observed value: 30.5 V
